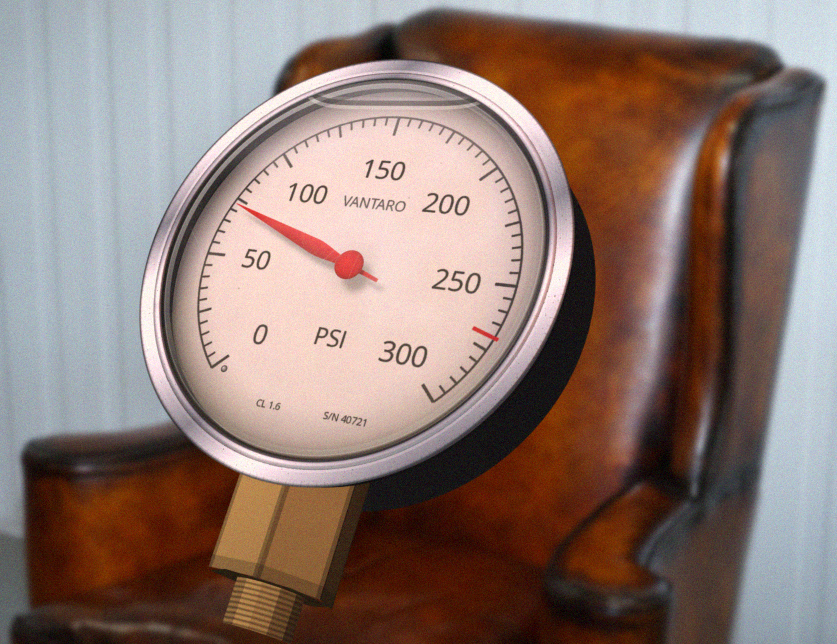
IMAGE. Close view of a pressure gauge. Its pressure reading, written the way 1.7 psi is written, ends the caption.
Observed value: 72.5 psi
